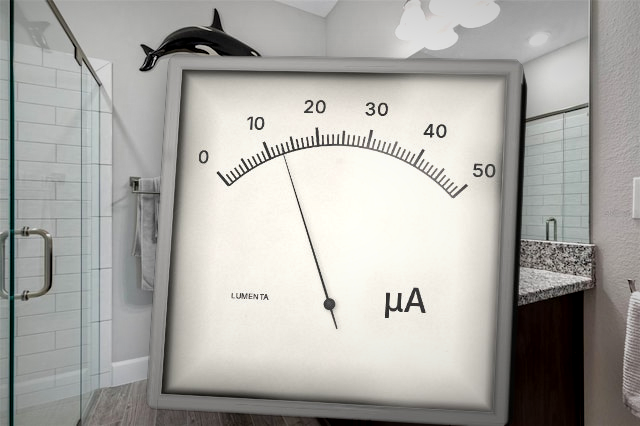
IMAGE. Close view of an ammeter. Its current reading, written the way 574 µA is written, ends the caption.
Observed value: 13 µA
